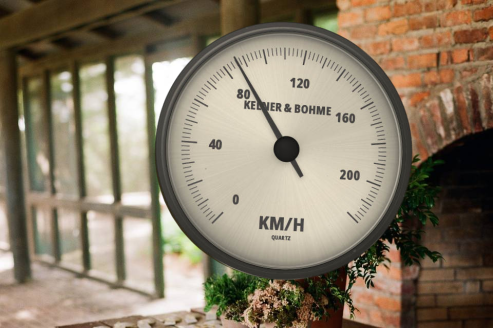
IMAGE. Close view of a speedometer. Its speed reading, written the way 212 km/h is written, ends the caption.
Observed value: 86 km/h
